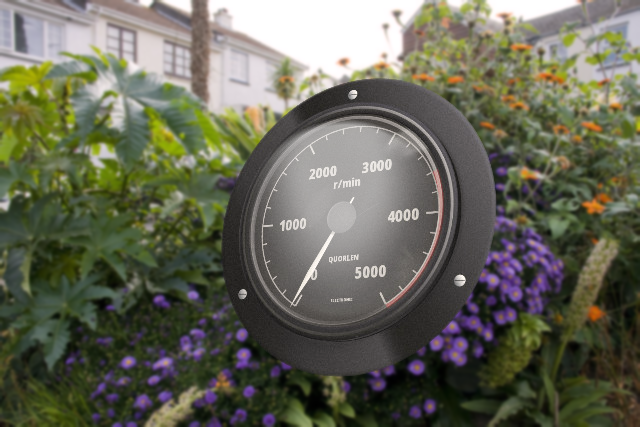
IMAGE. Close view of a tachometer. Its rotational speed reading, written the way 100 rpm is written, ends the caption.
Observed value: 0 rpm
